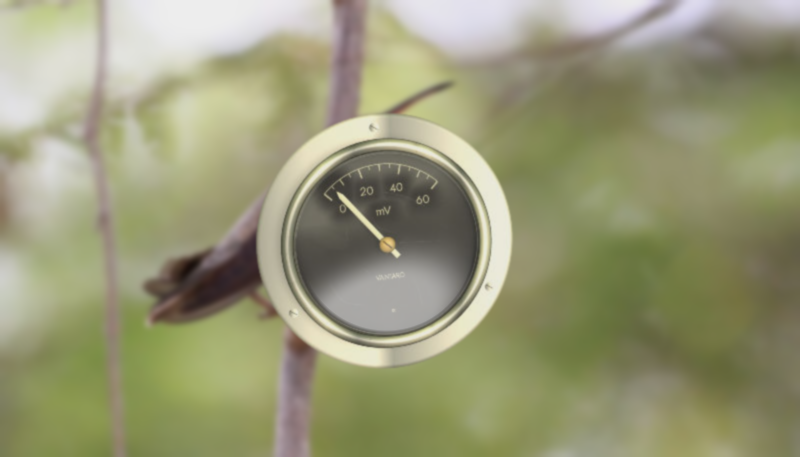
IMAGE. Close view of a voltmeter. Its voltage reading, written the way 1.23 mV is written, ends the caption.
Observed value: 5 mV
